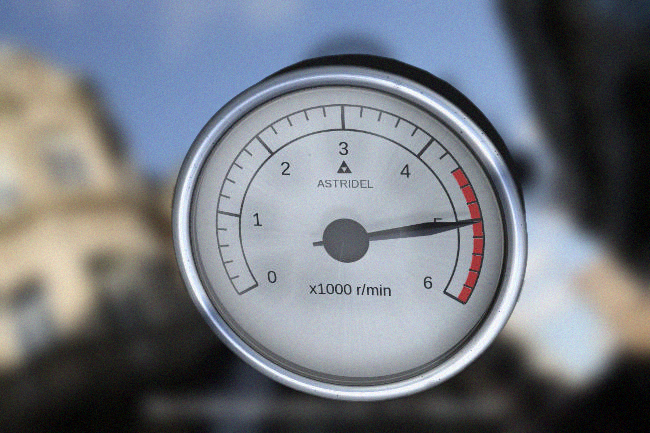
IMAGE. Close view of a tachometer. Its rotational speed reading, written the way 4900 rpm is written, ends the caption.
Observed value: 5000 rpm
